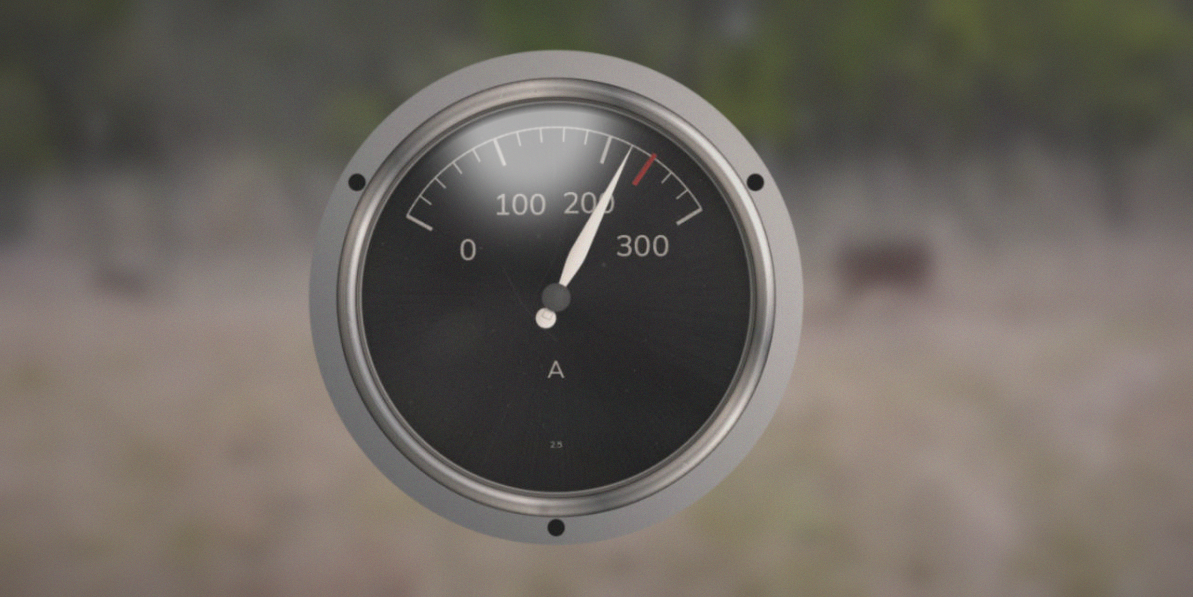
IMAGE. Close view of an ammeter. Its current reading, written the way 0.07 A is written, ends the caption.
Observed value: 220 A
